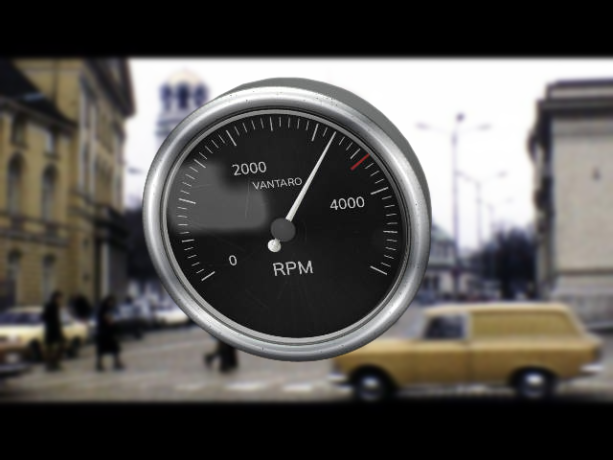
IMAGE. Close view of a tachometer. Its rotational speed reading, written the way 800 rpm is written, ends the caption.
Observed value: 3200 rpm
